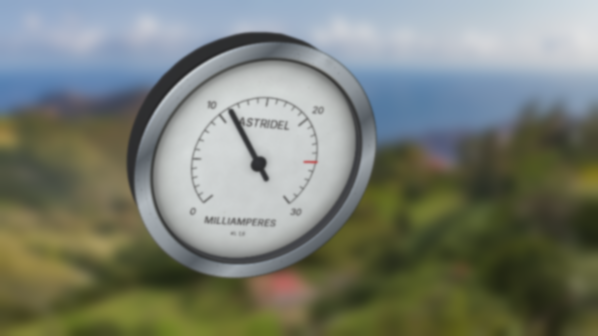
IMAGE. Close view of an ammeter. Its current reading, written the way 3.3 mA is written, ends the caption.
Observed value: 11 mA
